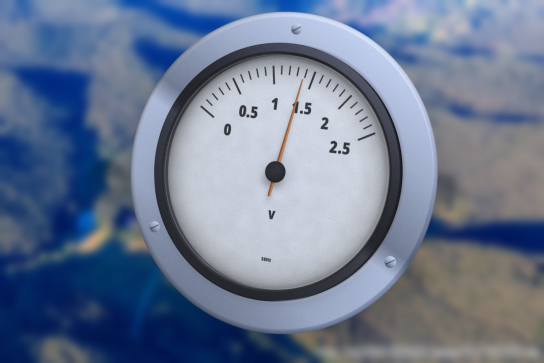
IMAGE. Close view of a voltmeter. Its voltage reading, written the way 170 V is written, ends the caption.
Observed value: 1.4 V
